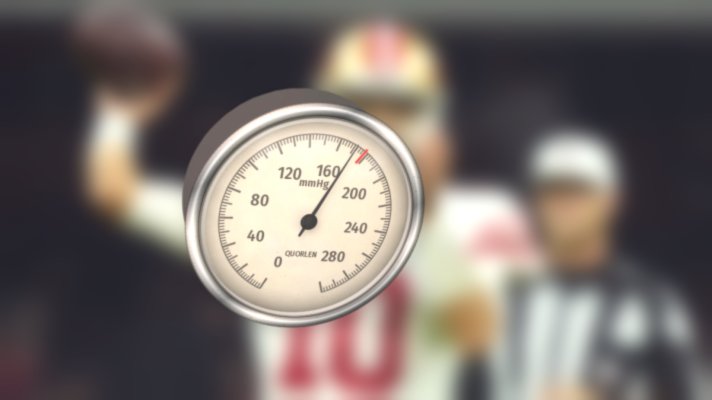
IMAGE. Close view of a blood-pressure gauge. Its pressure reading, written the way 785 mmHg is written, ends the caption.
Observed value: 170 mmHg
